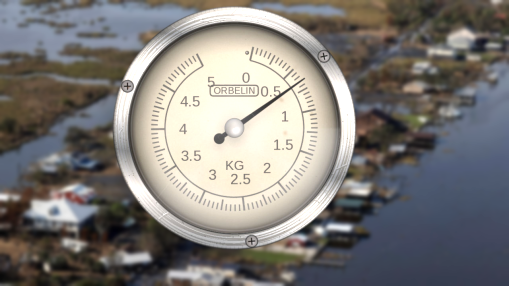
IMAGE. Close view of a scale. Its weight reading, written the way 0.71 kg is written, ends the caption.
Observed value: 0.65 kg
